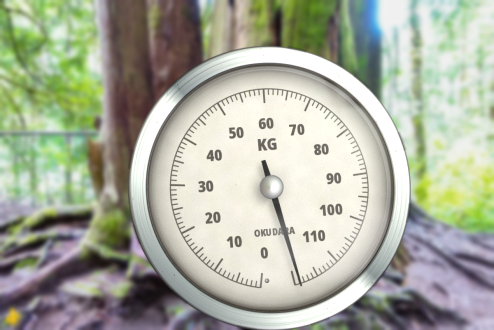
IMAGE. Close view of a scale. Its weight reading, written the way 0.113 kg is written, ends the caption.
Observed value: 119 kg
